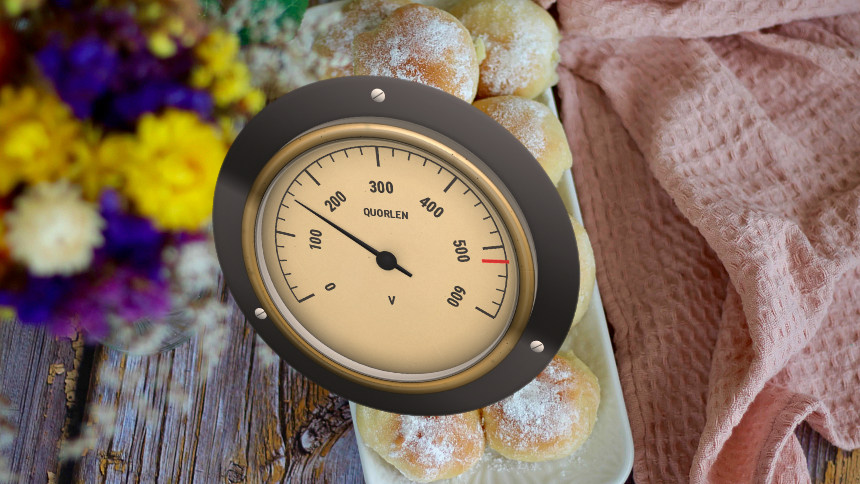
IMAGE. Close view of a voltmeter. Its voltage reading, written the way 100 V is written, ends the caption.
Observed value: 160 V
